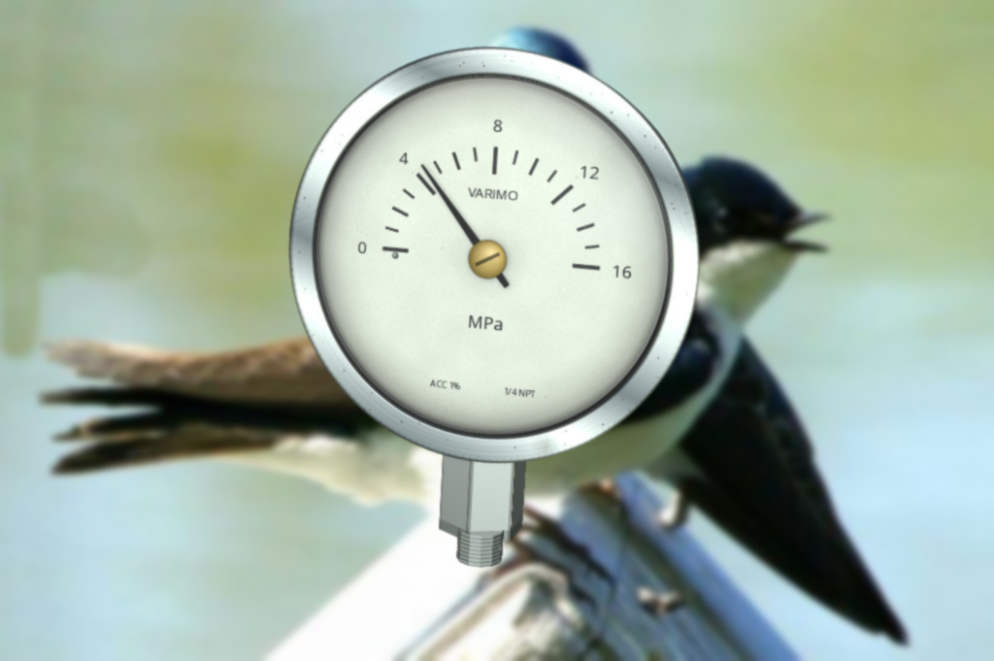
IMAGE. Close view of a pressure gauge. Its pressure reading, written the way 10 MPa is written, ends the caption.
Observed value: 4.5 MPa
